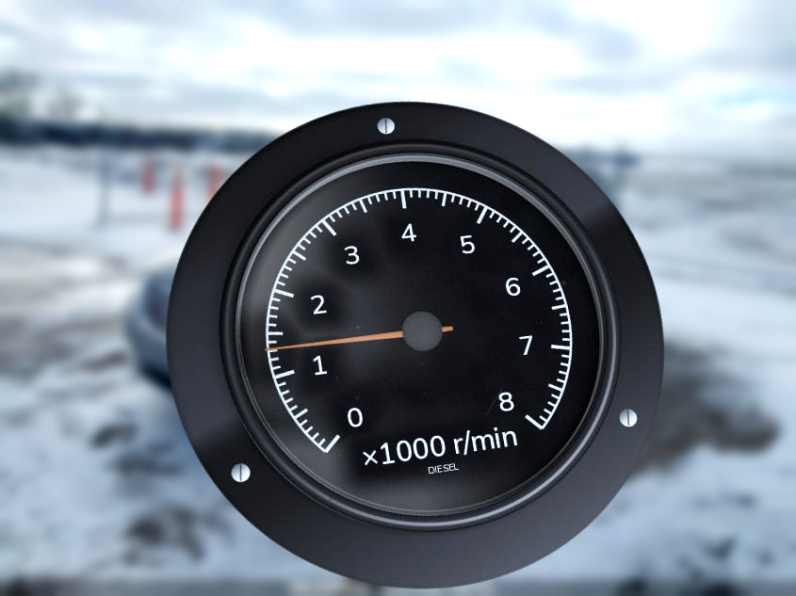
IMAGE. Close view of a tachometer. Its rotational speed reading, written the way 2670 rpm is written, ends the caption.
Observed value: 1300 rpm
